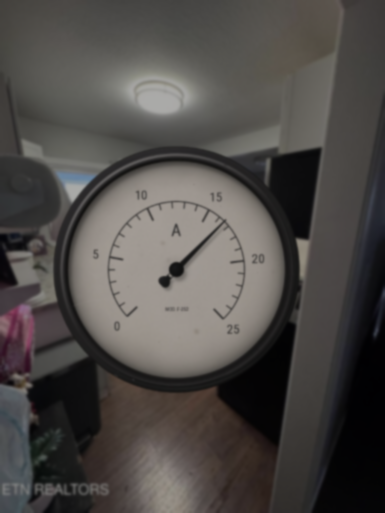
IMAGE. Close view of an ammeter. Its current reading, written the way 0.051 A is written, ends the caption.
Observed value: 16.5 A
